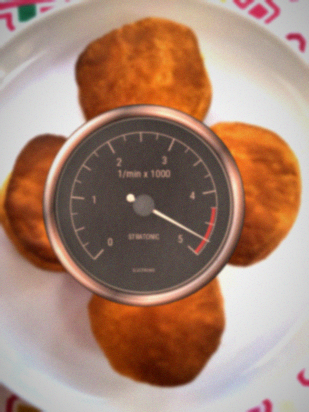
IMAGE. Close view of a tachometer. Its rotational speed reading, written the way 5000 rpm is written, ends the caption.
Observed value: 4750 rpm
